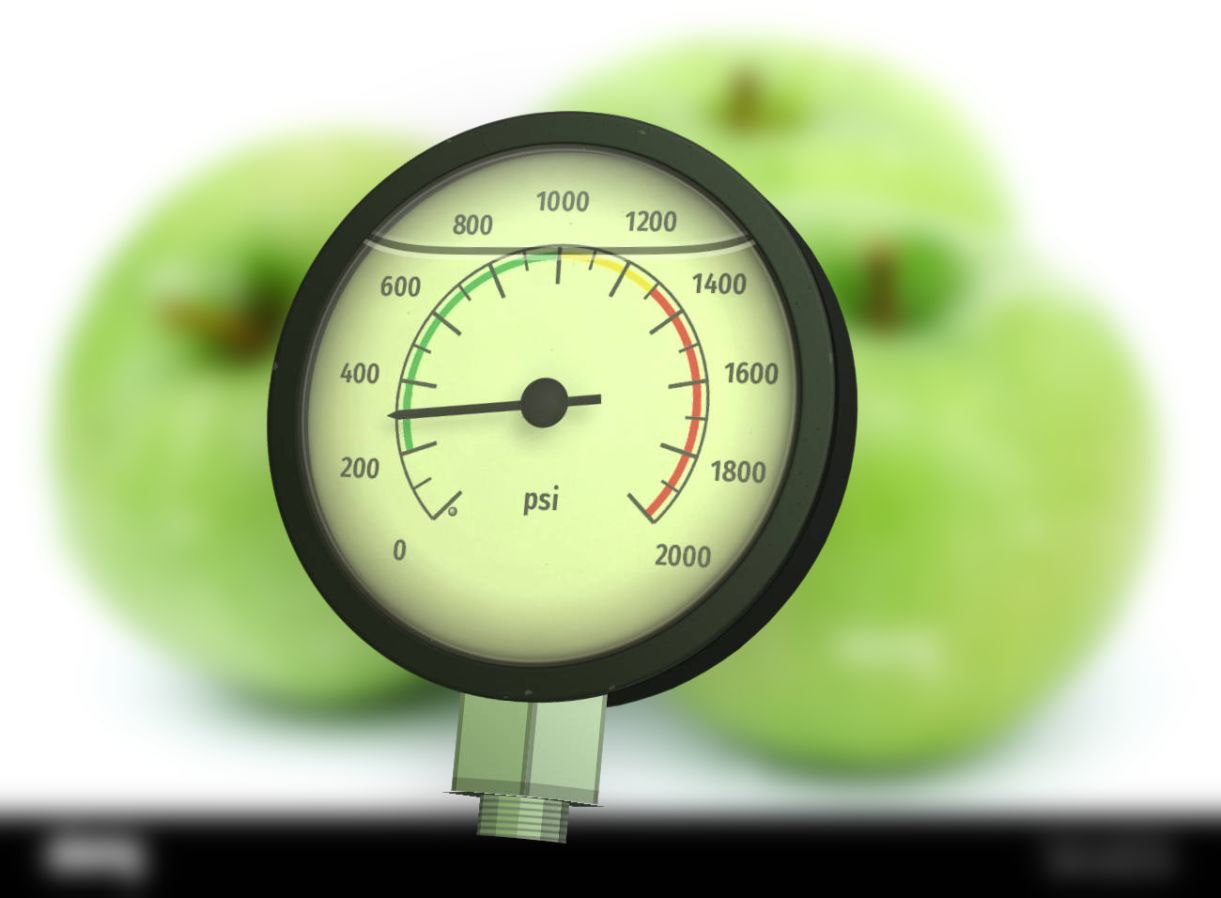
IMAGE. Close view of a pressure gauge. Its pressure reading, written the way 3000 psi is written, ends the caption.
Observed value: 300 psi
